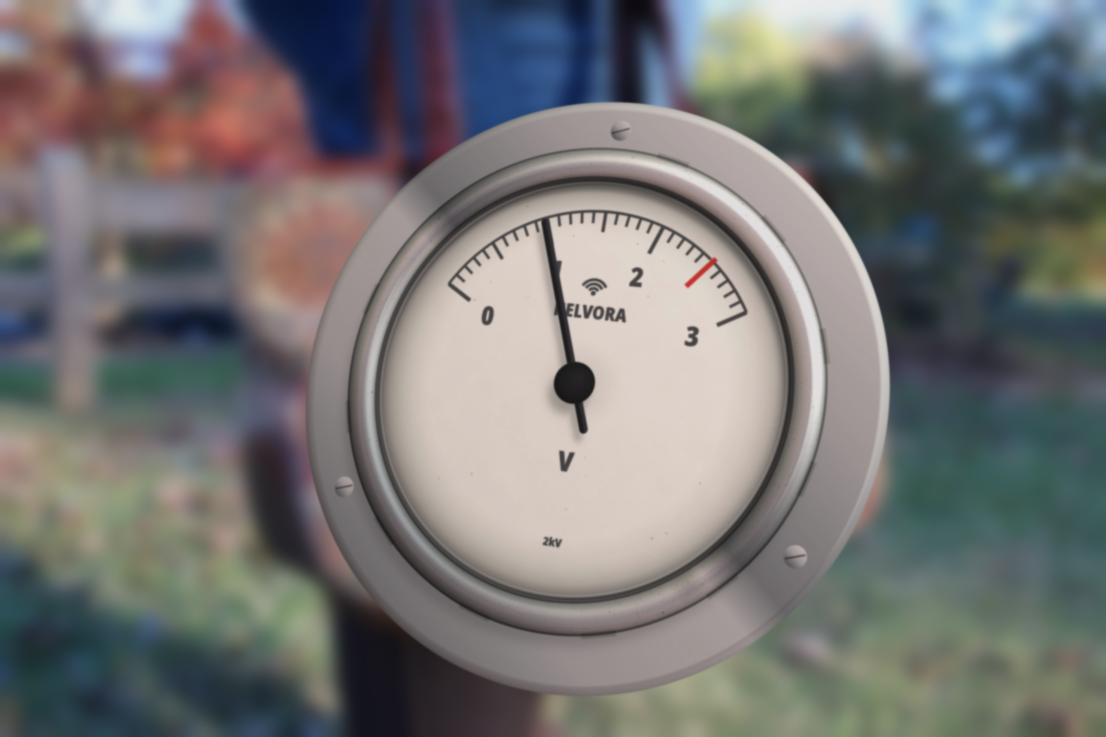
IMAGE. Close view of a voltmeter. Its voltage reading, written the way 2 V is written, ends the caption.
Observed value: 1 V
